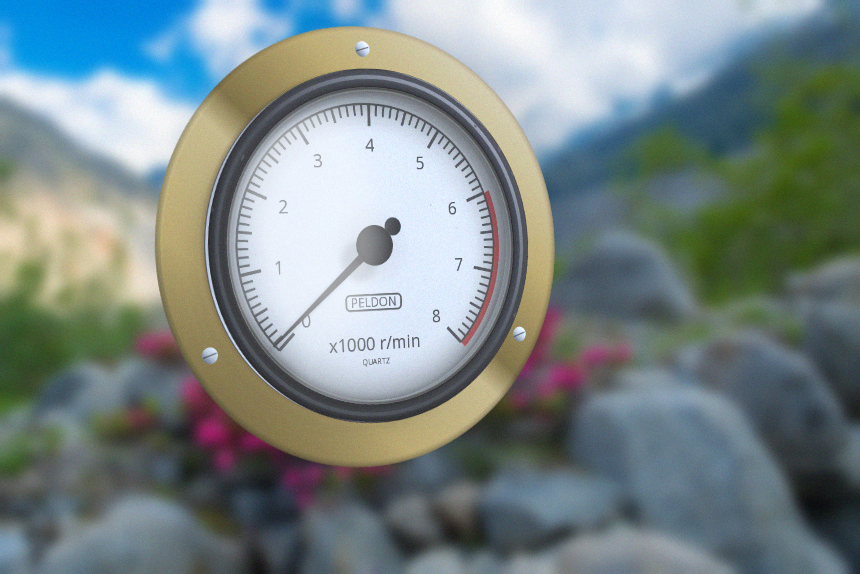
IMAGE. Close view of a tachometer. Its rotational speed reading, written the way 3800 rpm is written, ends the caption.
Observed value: 100 rpm
